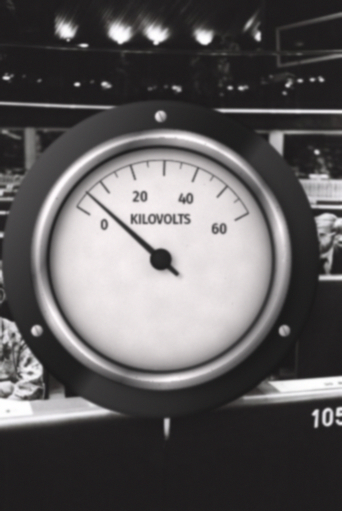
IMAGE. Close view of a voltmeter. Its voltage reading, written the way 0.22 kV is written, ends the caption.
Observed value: 5 kV
